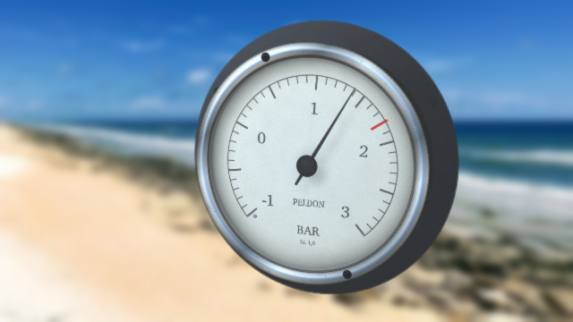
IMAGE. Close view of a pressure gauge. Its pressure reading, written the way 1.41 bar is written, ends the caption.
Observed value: 1.4 bar
